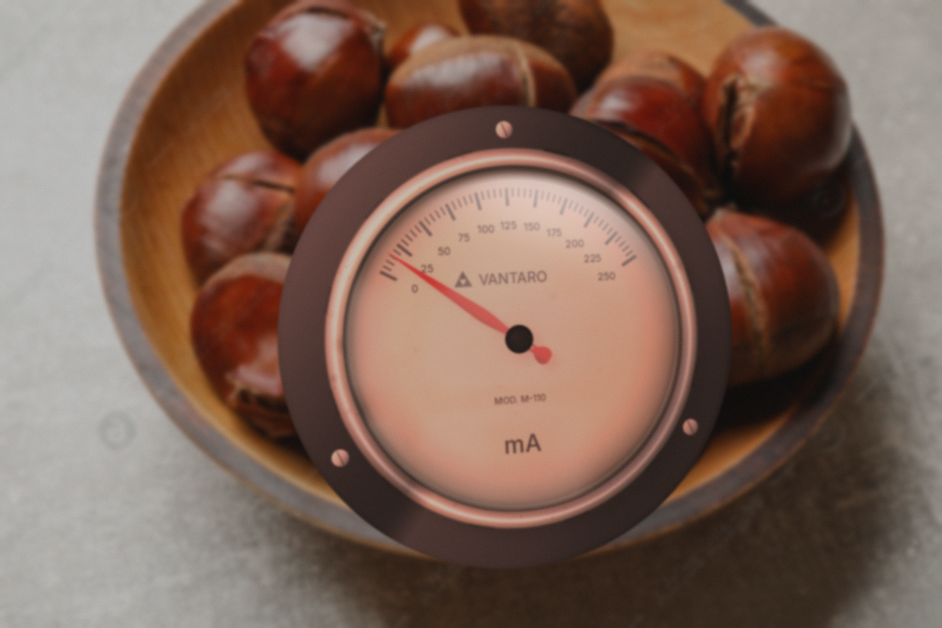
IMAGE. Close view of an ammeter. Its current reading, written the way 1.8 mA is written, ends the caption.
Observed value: 15 mA
